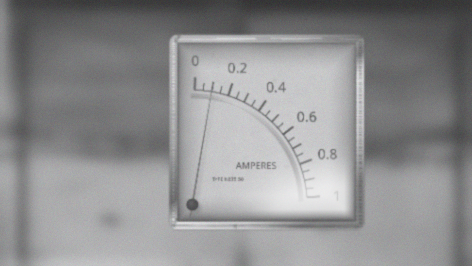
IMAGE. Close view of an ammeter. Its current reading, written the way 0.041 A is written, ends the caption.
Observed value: 0.1 A
